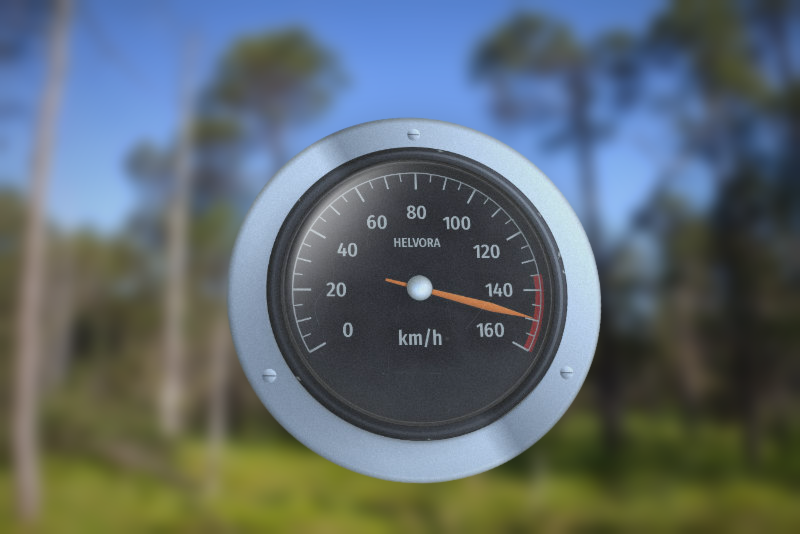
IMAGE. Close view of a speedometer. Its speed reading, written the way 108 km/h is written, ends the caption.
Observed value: 150 km/h
